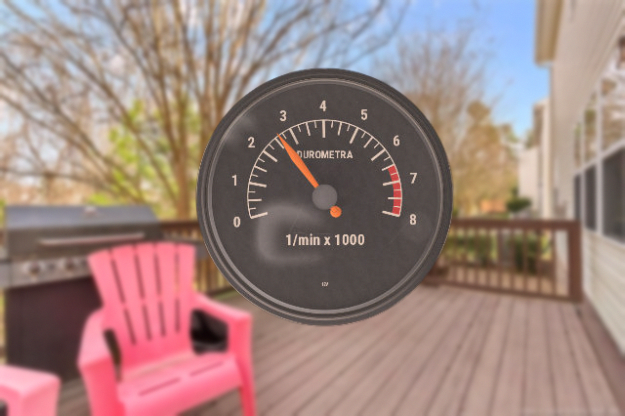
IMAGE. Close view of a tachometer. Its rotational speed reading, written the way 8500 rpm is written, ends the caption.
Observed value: 2625 rpm
